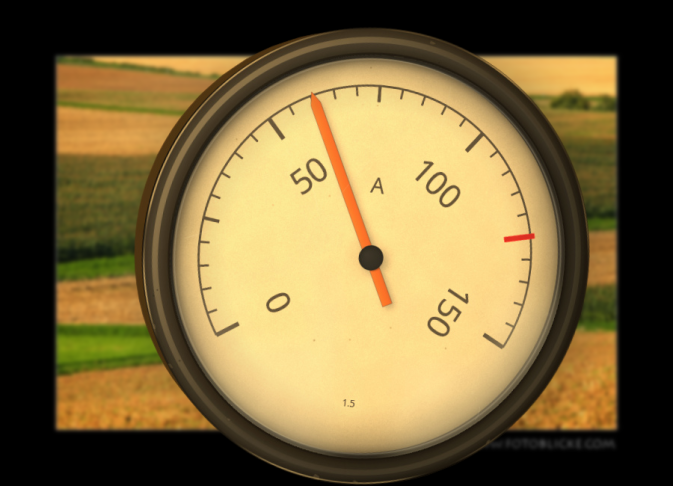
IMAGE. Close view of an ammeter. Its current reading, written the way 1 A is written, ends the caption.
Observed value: 60 A
